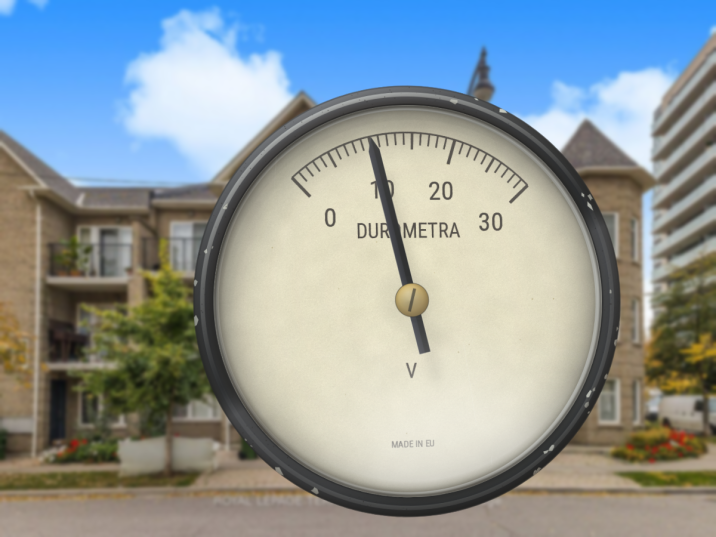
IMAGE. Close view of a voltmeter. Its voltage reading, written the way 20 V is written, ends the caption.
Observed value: 10 V
